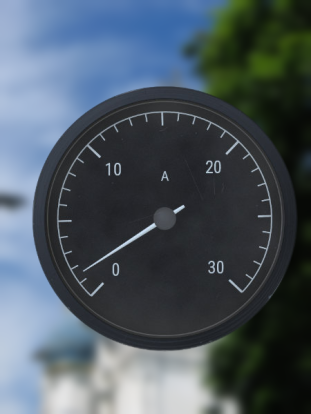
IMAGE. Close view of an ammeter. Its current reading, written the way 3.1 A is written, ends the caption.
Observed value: 1.5 A
